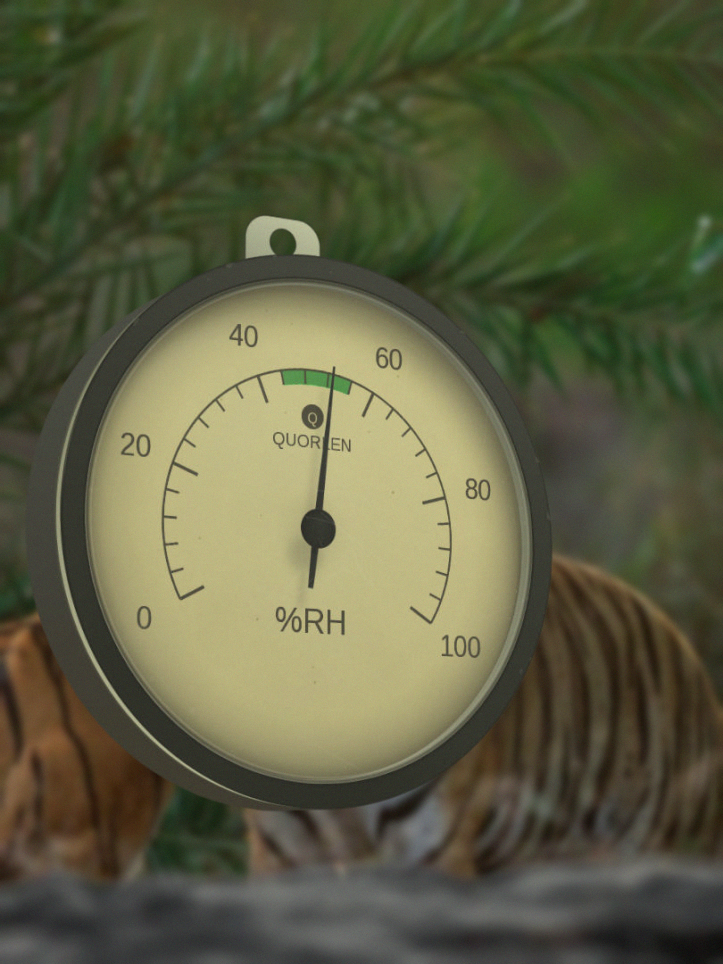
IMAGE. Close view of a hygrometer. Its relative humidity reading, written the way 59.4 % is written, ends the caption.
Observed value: 52 %
